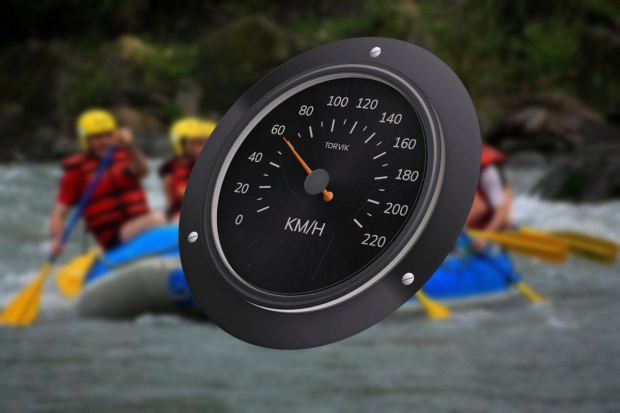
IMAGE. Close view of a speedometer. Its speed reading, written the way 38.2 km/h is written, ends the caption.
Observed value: 60 km/h
